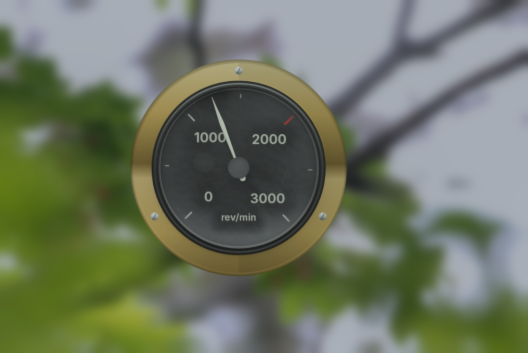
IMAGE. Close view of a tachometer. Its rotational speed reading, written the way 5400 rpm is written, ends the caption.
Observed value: 1250 rpm
